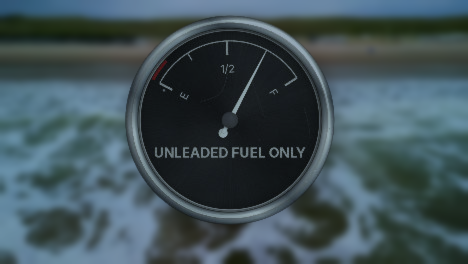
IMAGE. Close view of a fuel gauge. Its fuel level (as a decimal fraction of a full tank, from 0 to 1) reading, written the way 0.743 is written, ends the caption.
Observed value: 0.75
